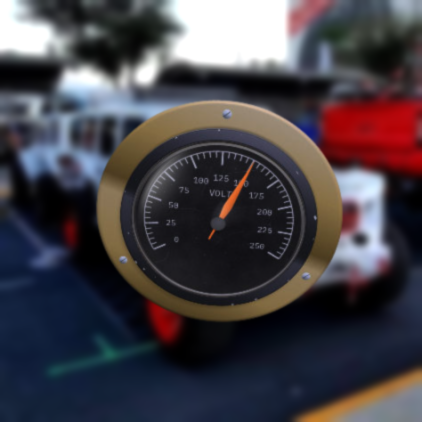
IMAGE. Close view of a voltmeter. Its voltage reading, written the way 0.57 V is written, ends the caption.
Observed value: 150 V
